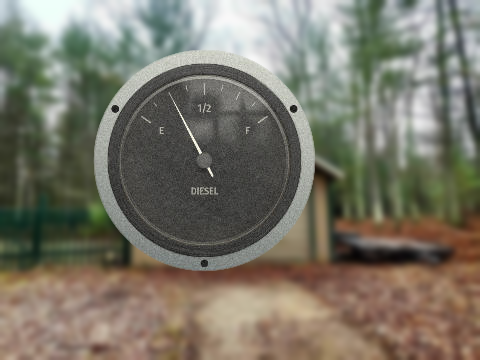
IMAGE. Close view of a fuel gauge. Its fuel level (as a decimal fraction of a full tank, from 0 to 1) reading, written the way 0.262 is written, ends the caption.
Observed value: 0.25
